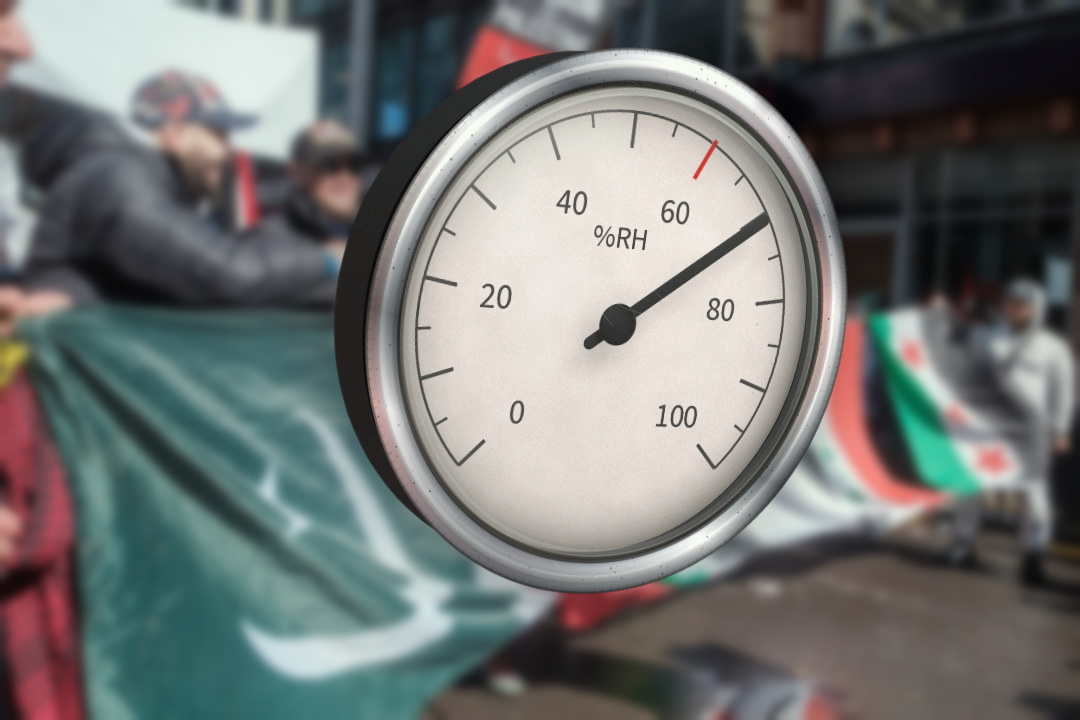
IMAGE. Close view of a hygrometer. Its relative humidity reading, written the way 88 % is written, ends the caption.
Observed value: 70 %
